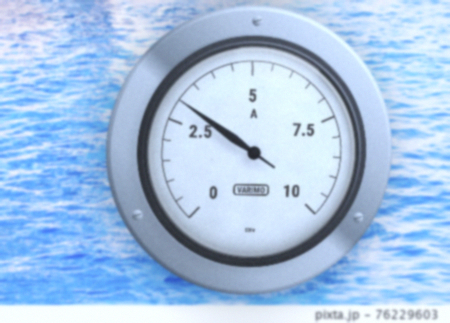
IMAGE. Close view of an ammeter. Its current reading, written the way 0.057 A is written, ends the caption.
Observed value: 3 A
